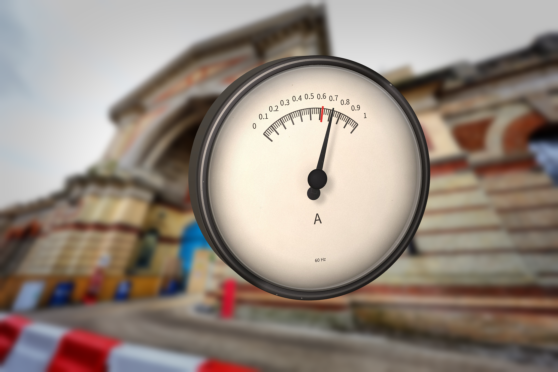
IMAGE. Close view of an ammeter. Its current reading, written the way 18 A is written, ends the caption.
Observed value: 0.7 A
